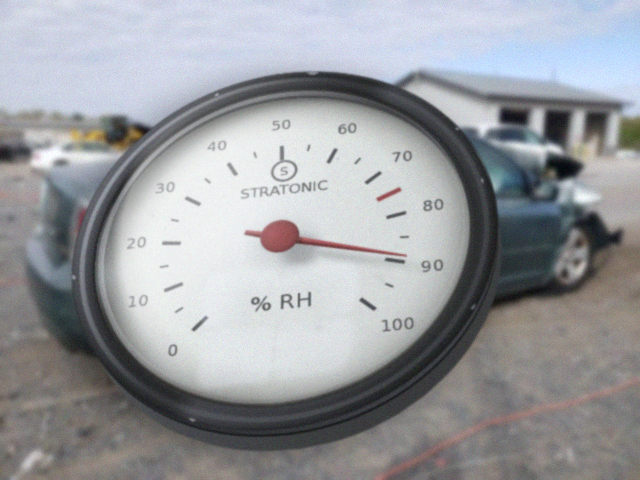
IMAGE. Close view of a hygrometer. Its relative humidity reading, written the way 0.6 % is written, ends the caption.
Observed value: 90 %
